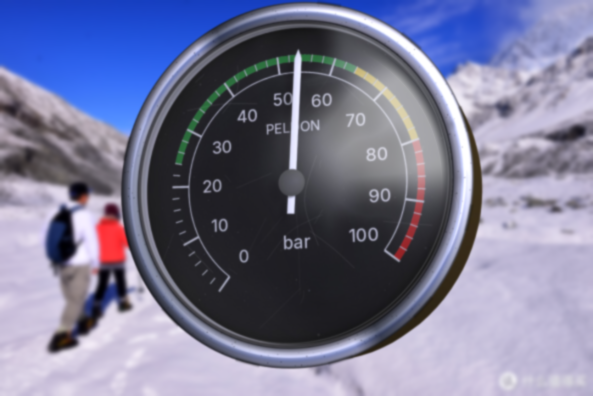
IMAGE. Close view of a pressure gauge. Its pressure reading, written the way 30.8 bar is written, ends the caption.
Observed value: 54 bar
